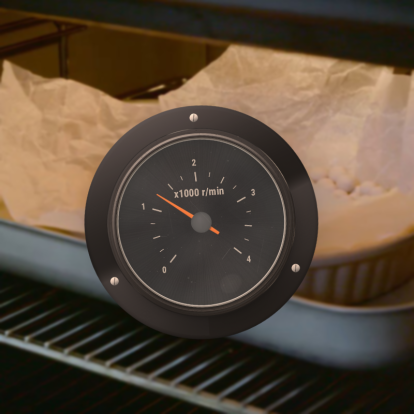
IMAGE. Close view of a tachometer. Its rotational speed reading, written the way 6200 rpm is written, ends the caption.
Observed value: 1250 rpm
